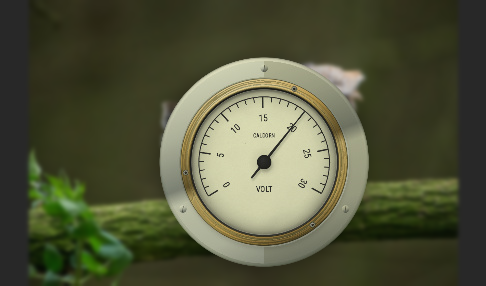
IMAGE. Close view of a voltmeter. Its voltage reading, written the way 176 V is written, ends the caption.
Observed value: 20 V
